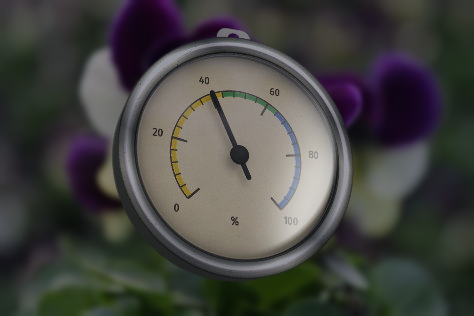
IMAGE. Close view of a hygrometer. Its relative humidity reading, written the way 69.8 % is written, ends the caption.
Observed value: 40 %
